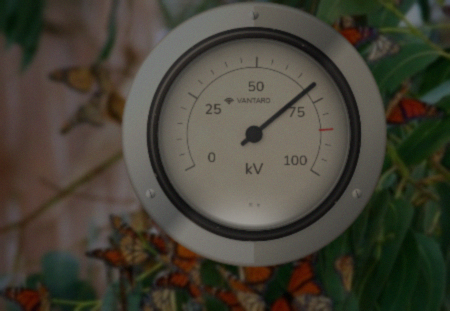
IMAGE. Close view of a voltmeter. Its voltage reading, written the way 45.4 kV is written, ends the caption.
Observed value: 70 kV
